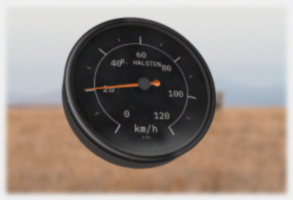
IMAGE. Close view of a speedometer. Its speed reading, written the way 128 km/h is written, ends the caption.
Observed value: 20 km/h
